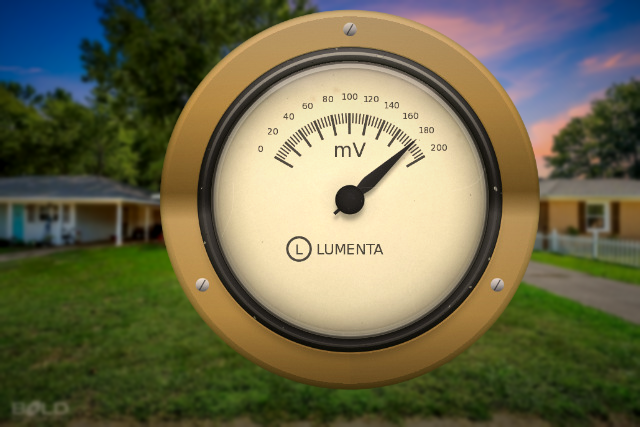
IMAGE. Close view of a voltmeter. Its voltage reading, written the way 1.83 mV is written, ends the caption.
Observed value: 180 mV
